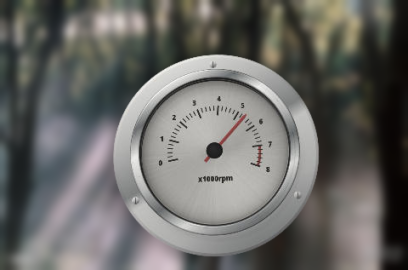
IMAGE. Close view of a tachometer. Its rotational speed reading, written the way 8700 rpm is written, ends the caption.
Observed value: 5400 rpm
